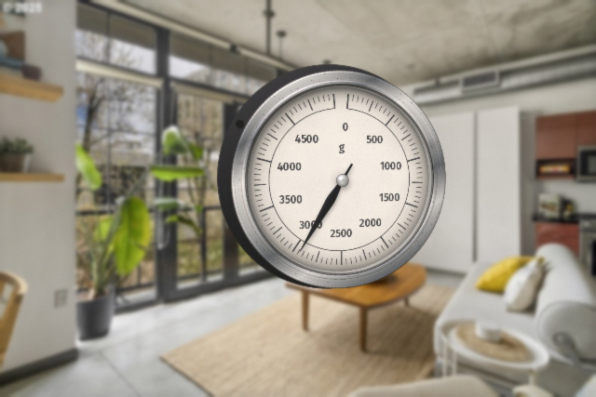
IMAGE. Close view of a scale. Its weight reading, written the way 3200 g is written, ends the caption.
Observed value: 2950 g
